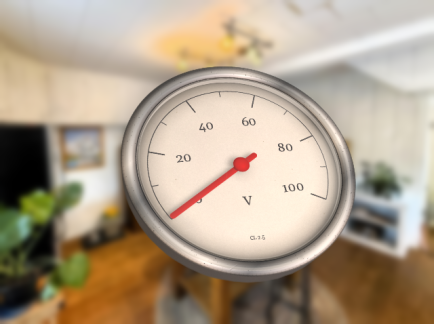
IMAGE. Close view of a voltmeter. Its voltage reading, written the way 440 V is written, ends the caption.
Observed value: 0 V
